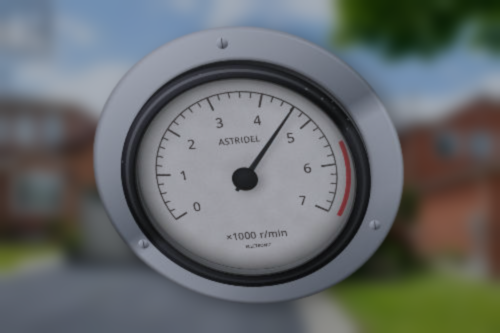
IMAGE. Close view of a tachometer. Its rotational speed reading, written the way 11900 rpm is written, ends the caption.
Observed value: 4600 rpm
